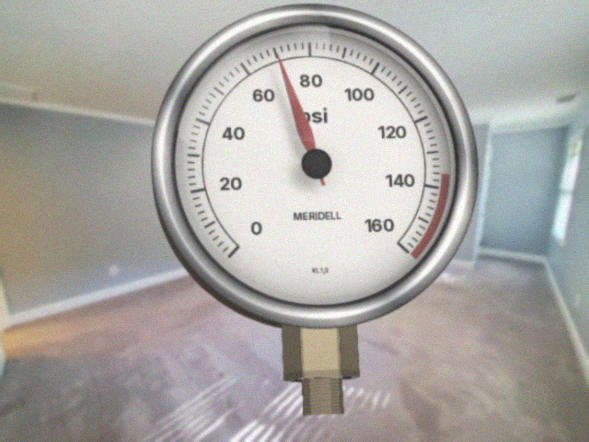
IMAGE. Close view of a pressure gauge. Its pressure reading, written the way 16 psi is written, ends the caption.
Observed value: 70 psi
